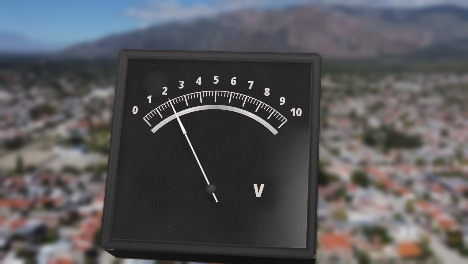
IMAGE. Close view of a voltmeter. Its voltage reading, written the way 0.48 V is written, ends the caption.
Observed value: 2 V
